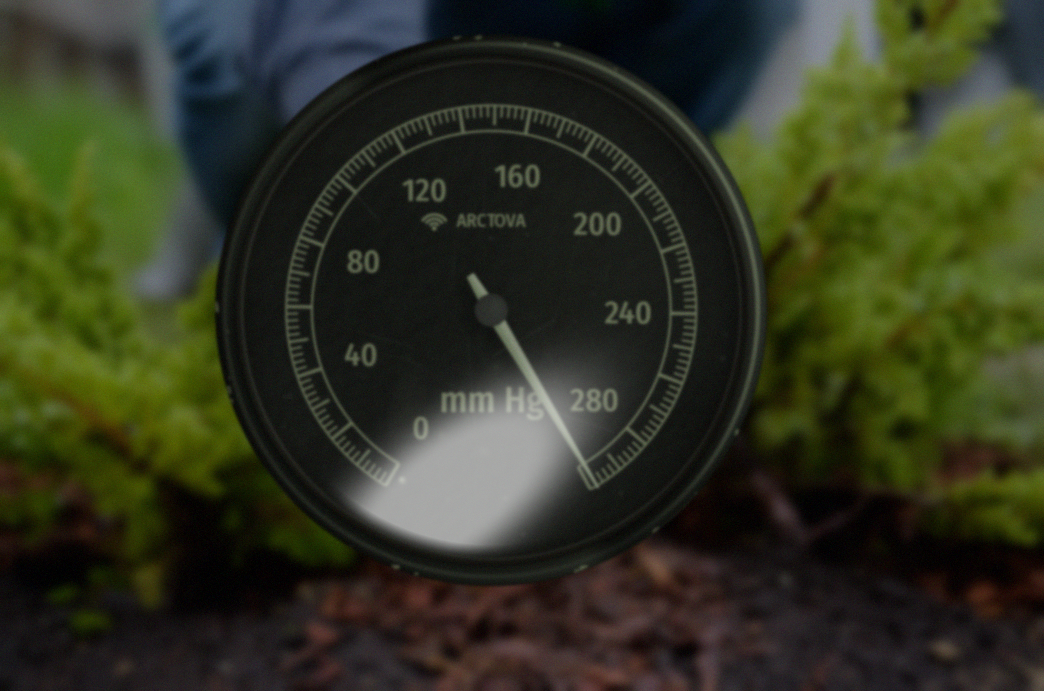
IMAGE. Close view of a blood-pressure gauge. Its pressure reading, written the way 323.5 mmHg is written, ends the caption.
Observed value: 298 mmHg
